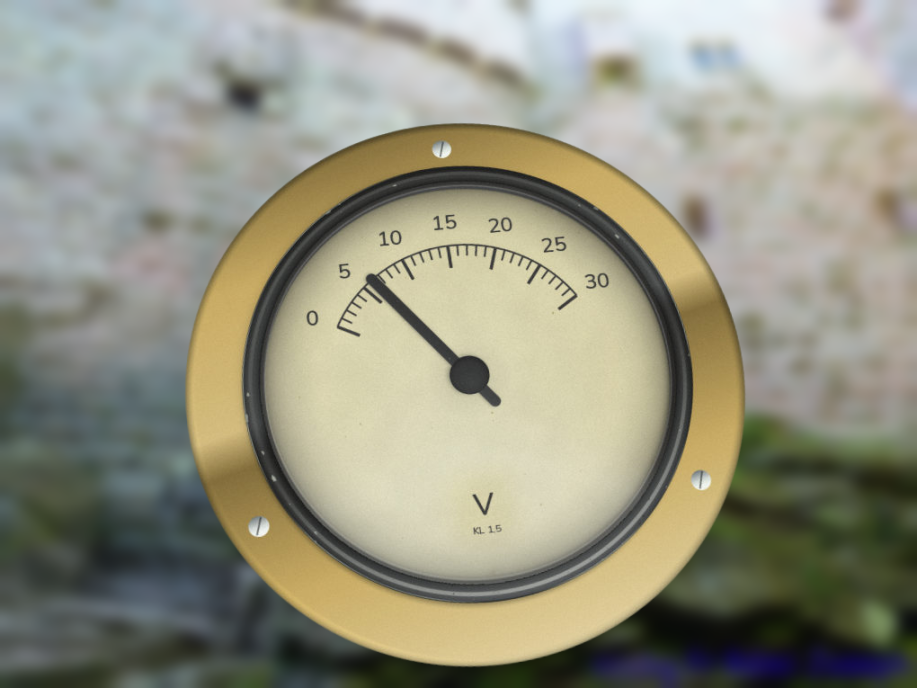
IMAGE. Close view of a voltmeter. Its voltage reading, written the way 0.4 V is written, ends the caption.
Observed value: 6 V
